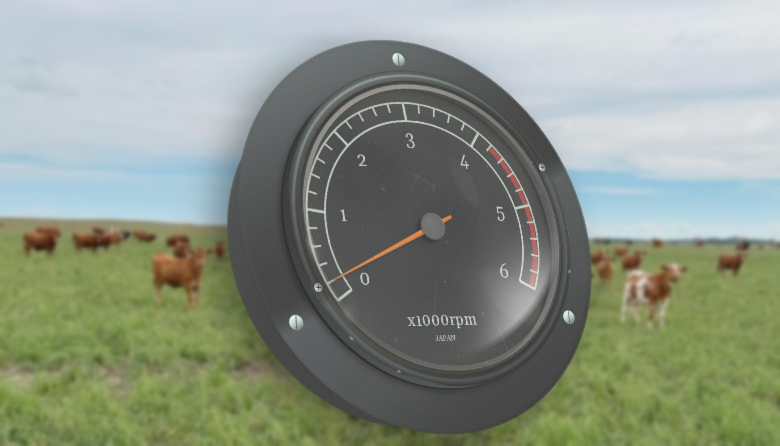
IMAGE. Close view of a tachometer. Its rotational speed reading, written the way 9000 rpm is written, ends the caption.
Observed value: 200 rpm
